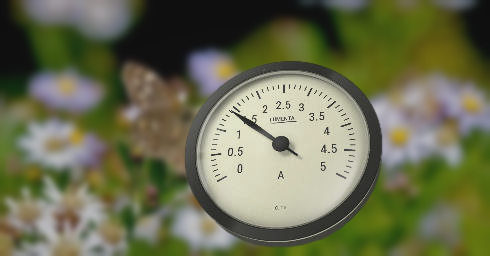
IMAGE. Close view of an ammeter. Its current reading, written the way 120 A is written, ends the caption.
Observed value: 1.4 A
